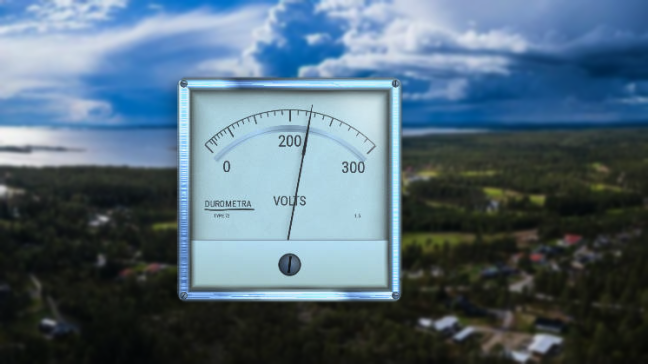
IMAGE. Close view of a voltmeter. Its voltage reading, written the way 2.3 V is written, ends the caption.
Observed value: 225 V
